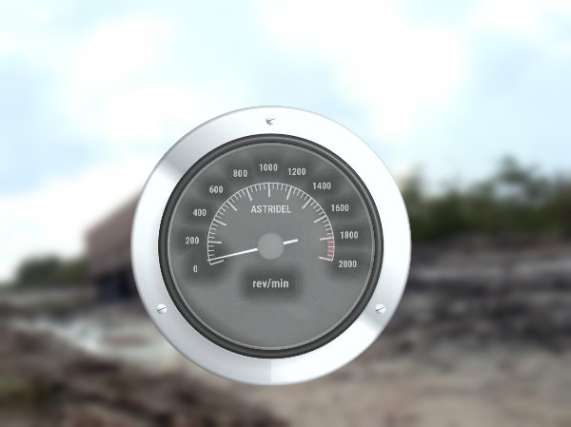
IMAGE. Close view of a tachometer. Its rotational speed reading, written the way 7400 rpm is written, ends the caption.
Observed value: 40 rpm
